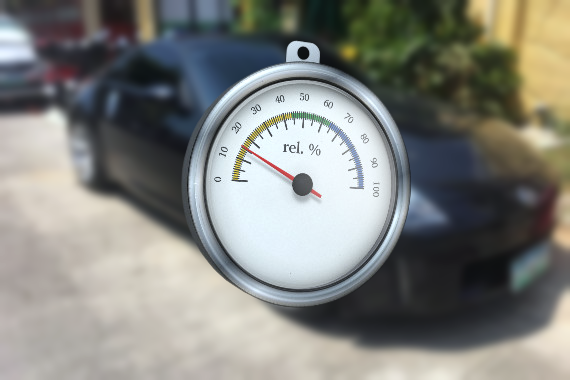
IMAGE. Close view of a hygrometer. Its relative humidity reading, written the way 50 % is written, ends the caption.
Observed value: 15 %
